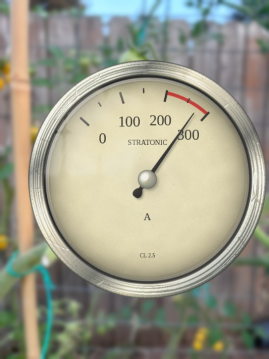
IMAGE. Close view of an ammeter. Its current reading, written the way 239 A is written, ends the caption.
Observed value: 275 A
